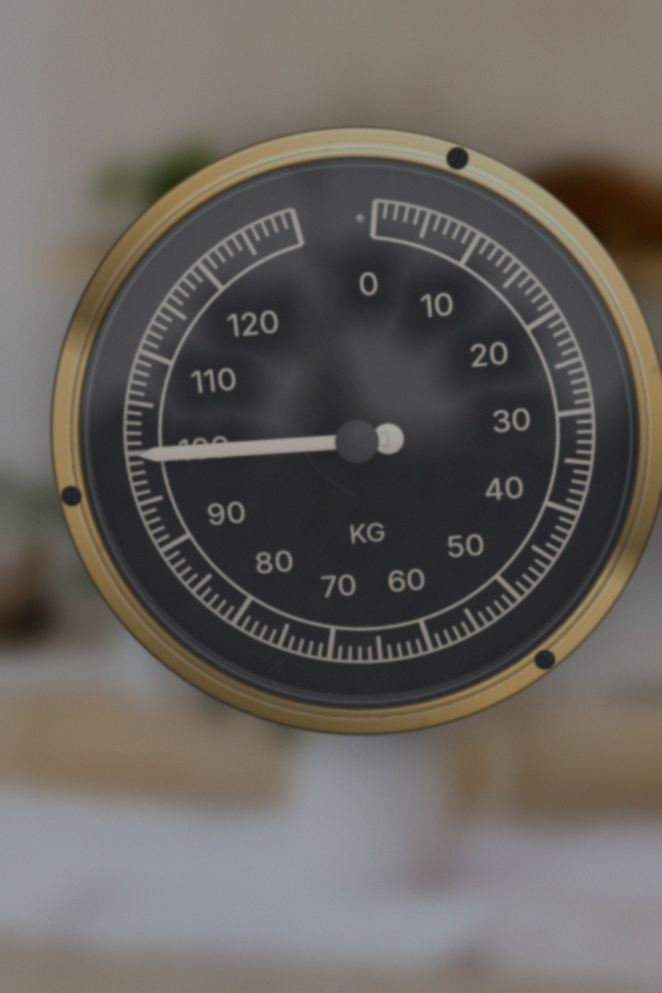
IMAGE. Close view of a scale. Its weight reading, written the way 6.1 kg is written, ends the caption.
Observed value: 100 kg
